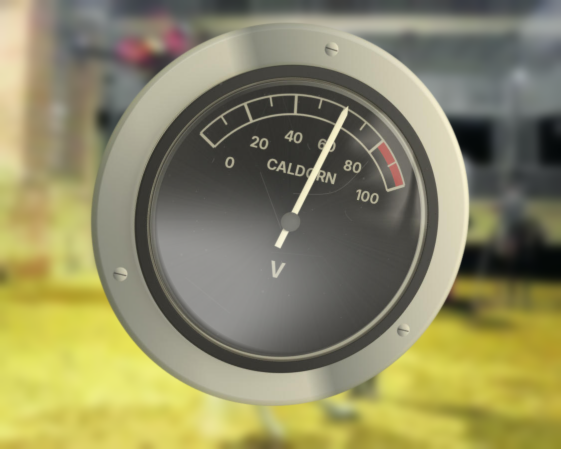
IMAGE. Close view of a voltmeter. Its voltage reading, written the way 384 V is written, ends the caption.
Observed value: 60 V
